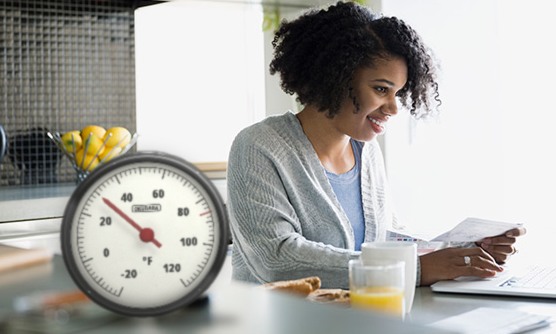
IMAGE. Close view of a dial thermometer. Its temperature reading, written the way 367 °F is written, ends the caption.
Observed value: 30 °F
